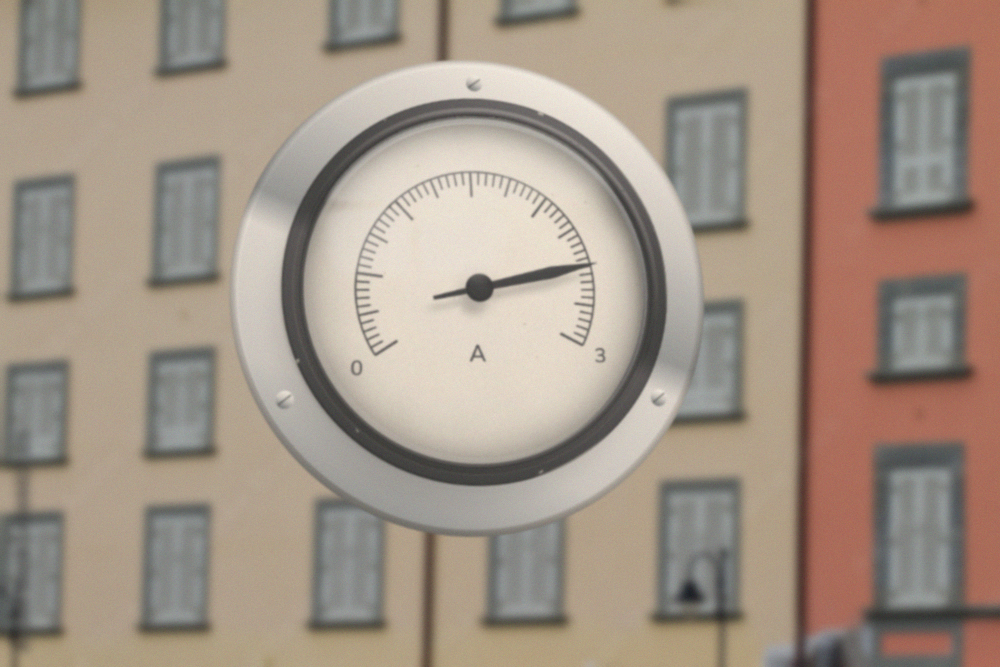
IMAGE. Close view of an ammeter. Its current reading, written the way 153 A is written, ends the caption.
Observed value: 2.5 A
